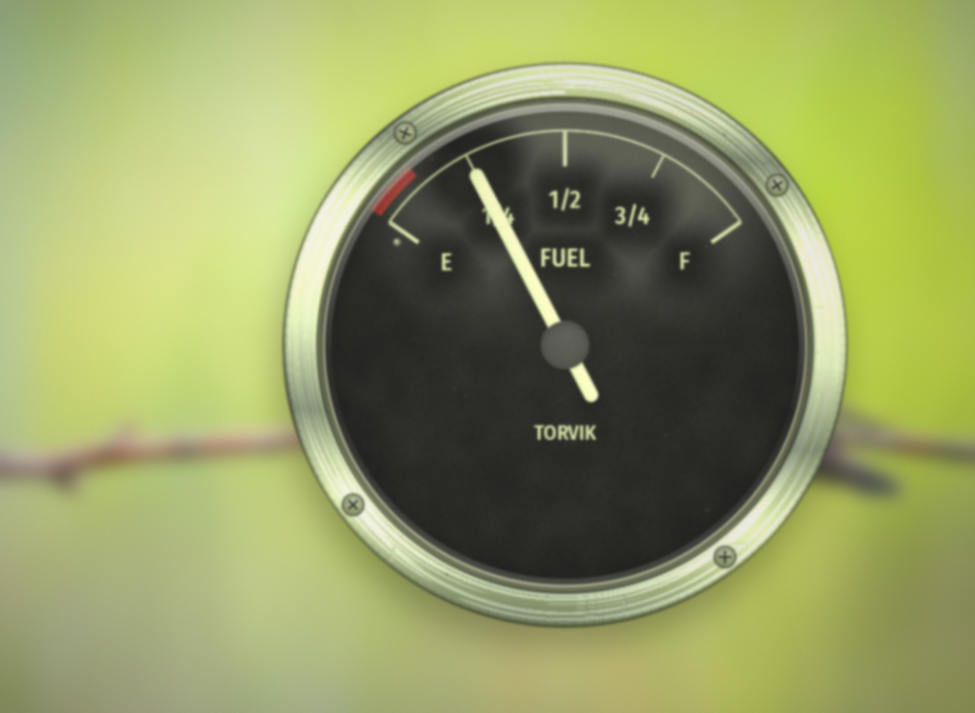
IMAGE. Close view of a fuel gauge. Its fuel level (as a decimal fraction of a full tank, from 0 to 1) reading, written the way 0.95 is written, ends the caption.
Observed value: 0.25
